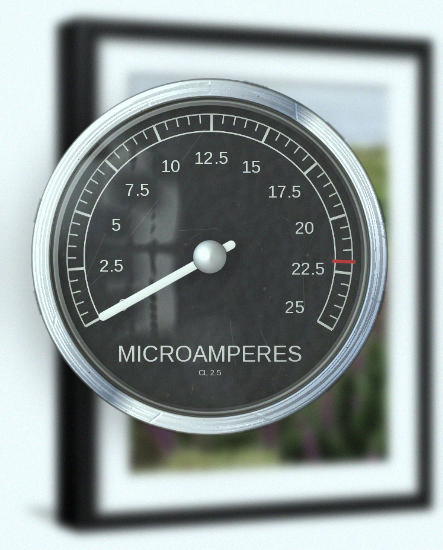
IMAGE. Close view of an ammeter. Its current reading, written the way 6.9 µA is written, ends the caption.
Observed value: 0 µA
